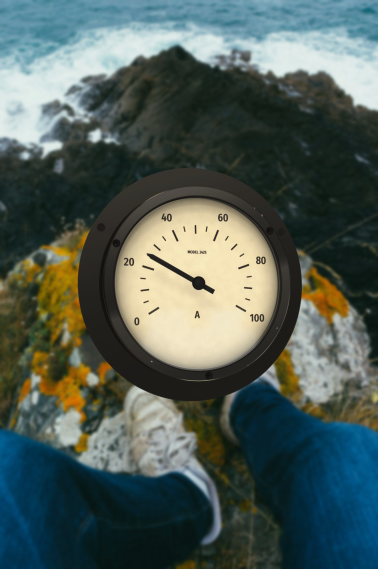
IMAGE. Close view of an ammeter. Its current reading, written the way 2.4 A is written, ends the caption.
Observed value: 25 A
